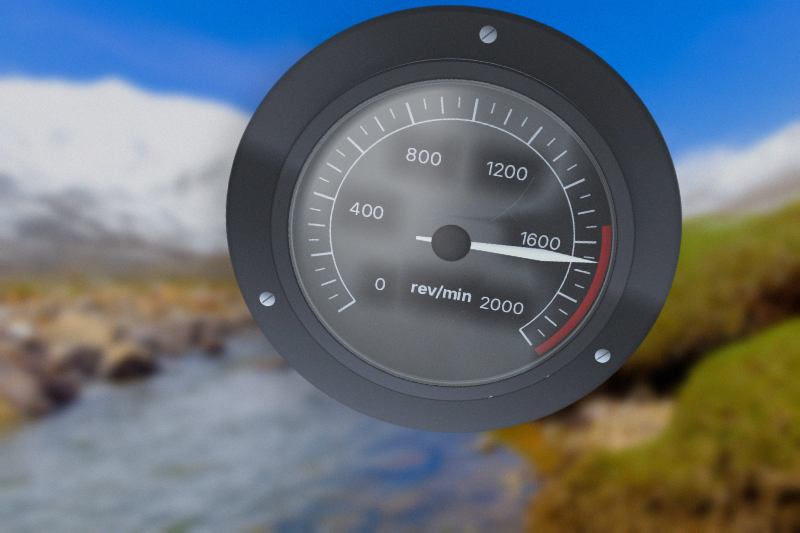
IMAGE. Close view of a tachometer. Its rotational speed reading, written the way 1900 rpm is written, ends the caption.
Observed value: 1650 rpm
